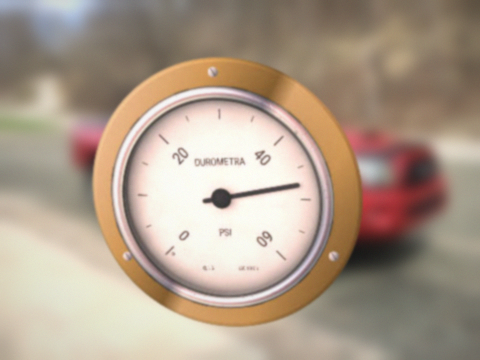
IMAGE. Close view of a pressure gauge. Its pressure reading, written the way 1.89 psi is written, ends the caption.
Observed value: 47.5 psi
